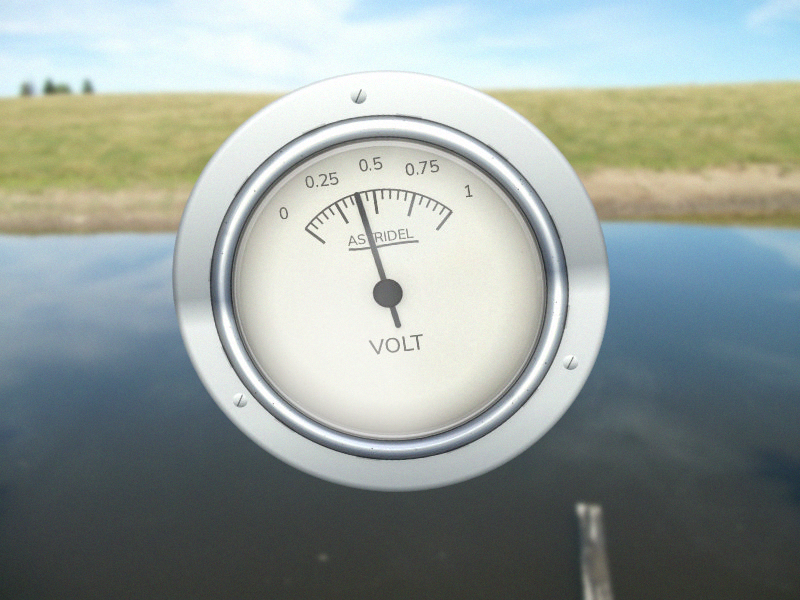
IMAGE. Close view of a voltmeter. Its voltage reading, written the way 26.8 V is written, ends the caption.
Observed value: 0.4 V
